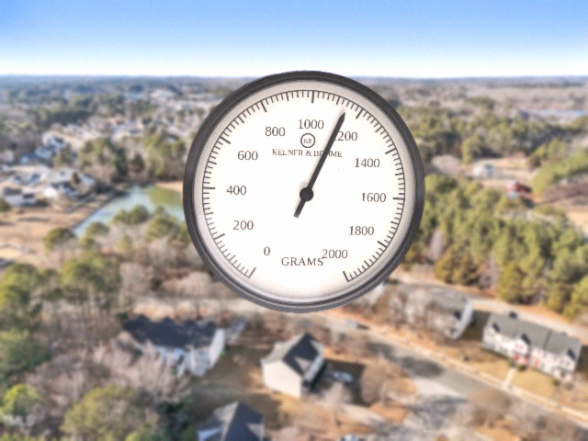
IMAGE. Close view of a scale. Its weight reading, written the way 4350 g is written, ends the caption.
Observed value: 1140 g
